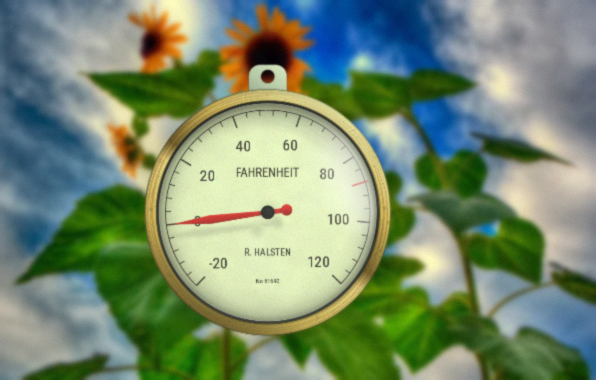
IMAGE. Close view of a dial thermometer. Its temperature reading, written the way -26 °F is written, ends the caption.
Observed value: 0 °F
